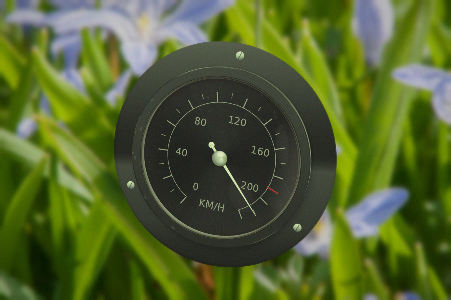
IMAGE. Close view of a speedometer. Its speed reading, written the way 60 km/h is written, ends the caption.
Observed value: 210 km/h
